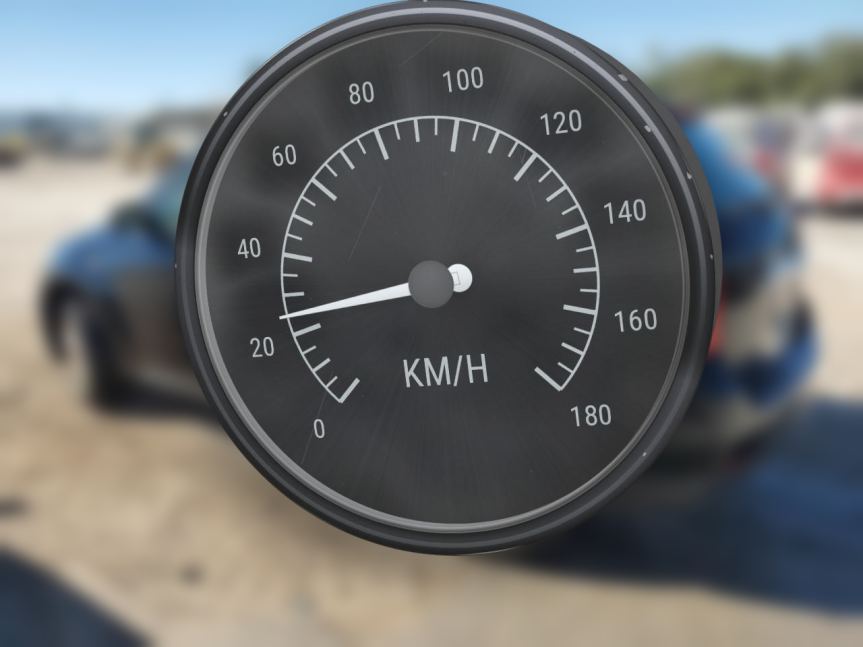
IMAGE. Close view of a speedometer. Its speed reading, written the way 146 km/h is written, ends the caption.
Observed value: 25 km/h
